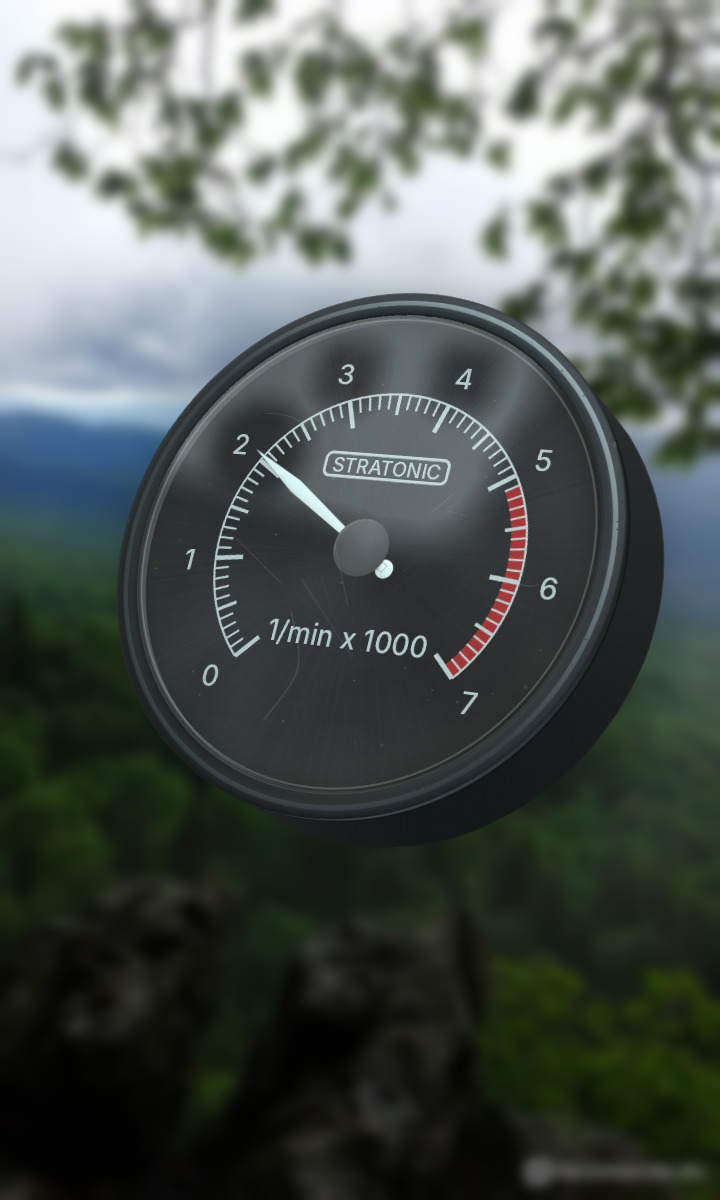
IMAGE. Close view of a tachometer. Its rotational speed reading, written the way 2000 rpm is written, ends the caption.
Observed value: 2050 rpm
